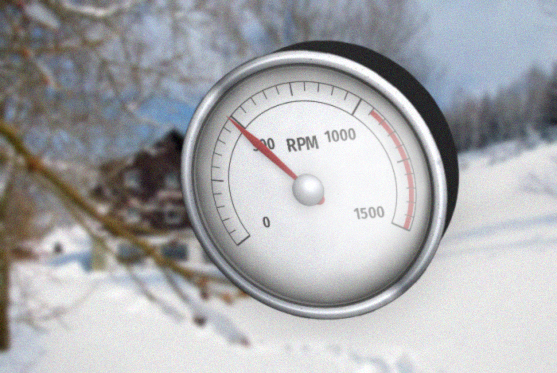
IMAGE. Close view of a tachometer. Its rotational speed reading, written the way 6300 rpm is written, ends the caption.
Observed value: 500 rpm
